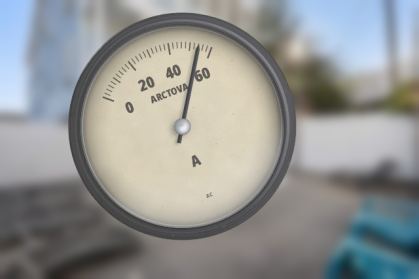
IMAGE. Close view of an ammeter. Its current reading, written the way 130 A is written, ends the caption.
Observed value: 54 A
